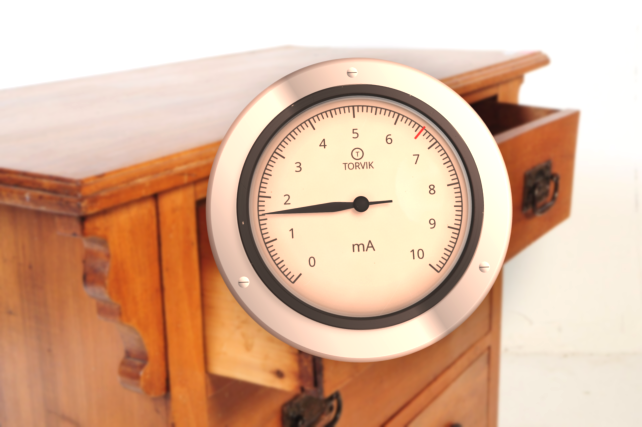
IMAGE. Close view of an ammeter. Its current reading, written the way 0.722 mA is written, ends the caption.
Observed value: 1.6 mA
